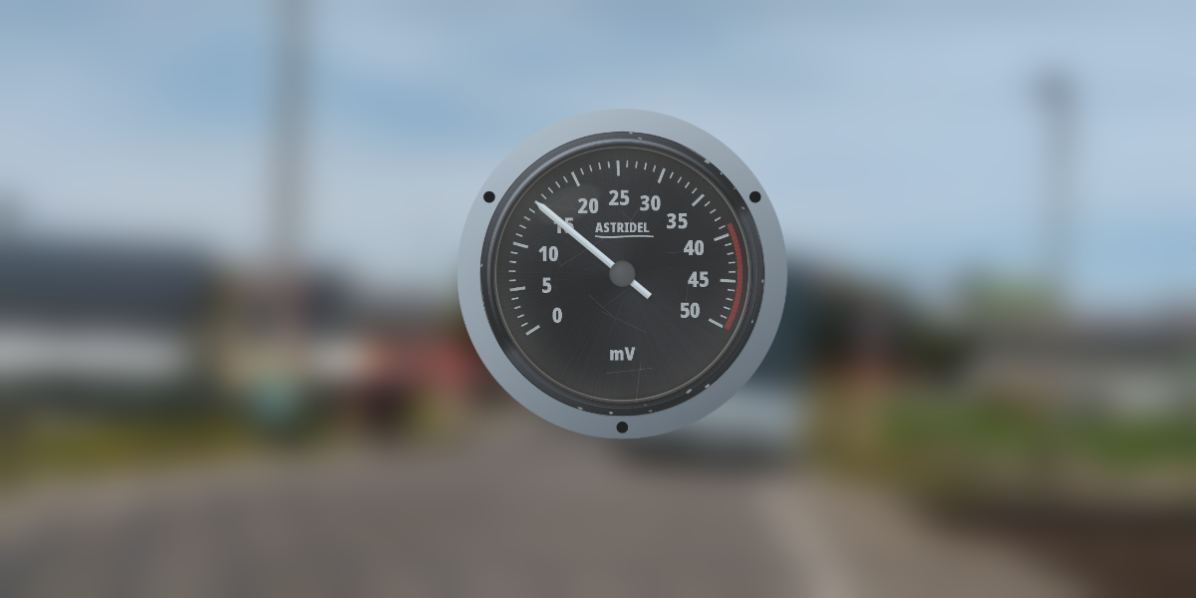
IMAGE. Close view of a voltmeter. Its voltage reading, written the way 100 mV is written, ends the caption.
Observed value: 15 mV
